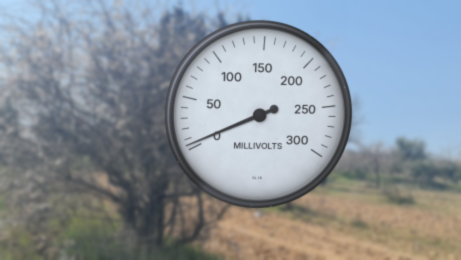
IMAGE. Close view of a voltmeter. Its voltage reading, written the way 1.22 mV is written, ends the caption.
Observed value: 5 mV
